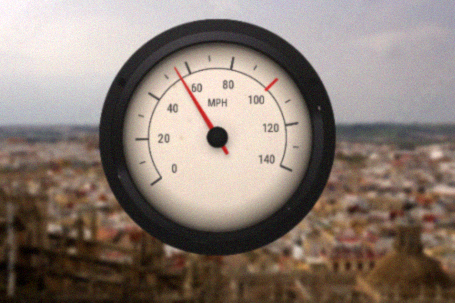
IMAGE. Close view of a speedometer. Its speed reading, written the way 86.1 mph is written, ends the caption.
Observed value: 55 mph
